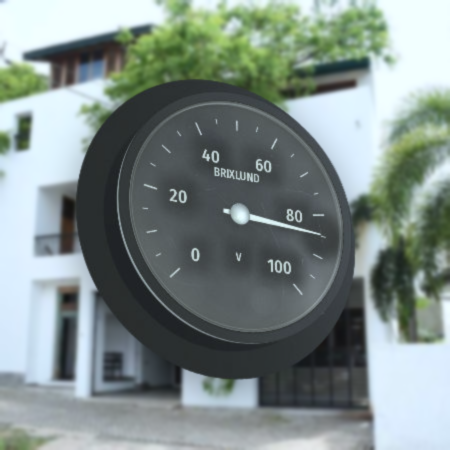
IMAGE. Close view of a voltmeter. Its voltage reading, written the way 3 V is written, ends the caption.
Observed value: 85 V
